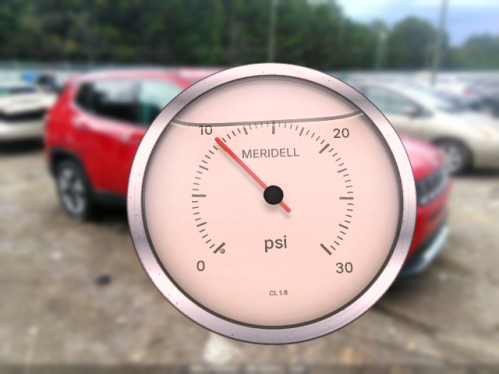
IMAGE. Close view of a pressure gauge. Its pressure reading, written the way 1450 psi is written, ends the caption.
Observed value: 10 psi
